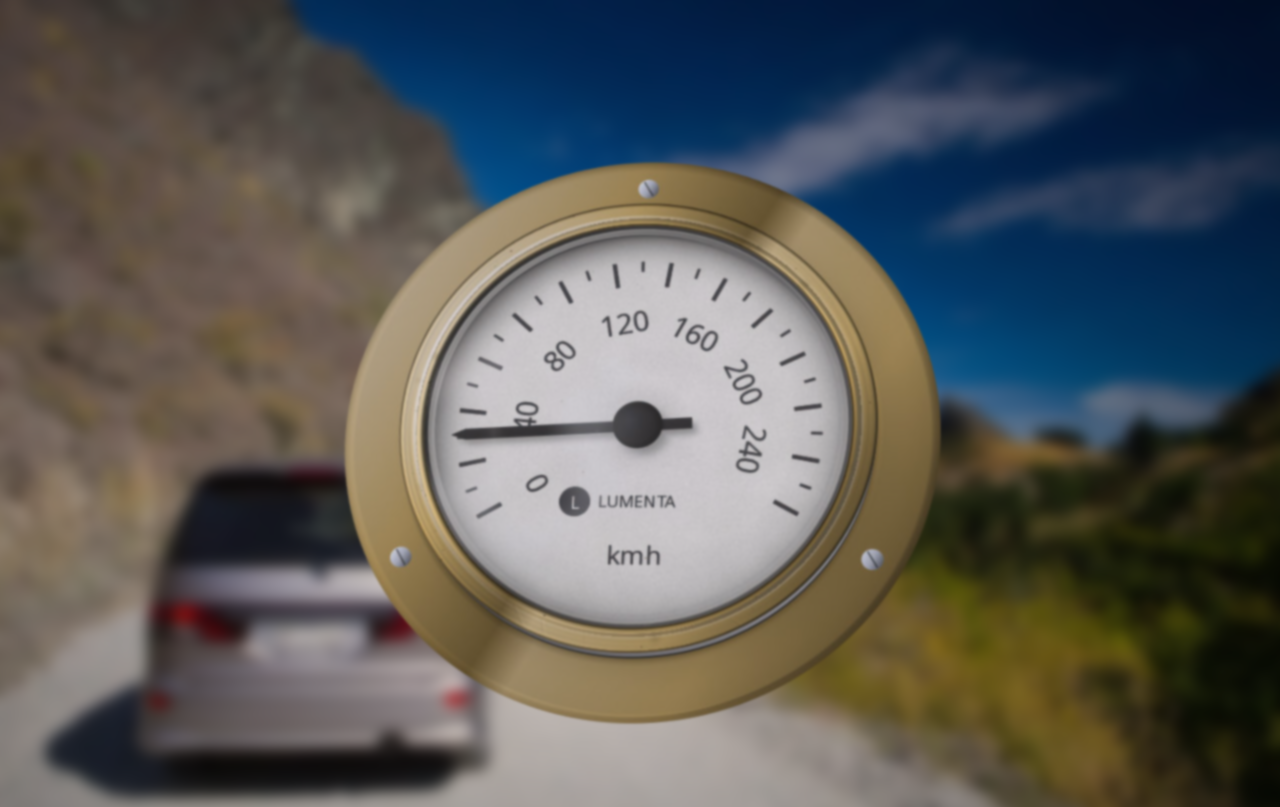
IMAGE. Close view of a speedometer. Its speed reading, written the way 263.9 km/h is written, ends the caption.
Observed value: 30 km/h
